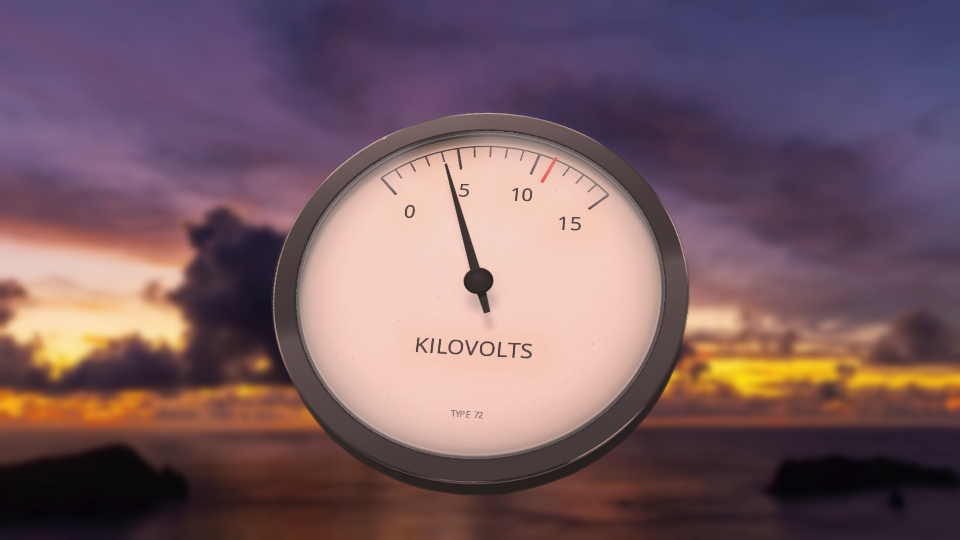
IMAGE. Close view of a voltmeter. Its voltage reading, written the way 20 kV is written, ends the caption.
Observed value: 4 kV
